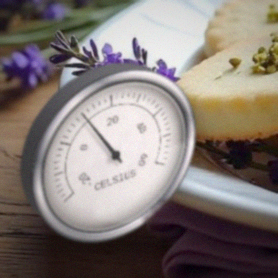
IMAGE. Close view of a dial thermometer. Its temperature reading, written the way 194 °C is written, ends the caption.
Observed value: 10 °C
